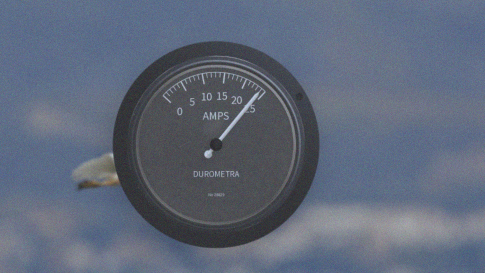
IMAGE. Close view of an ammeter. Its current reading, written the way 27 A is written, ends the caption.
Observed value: 24 A
